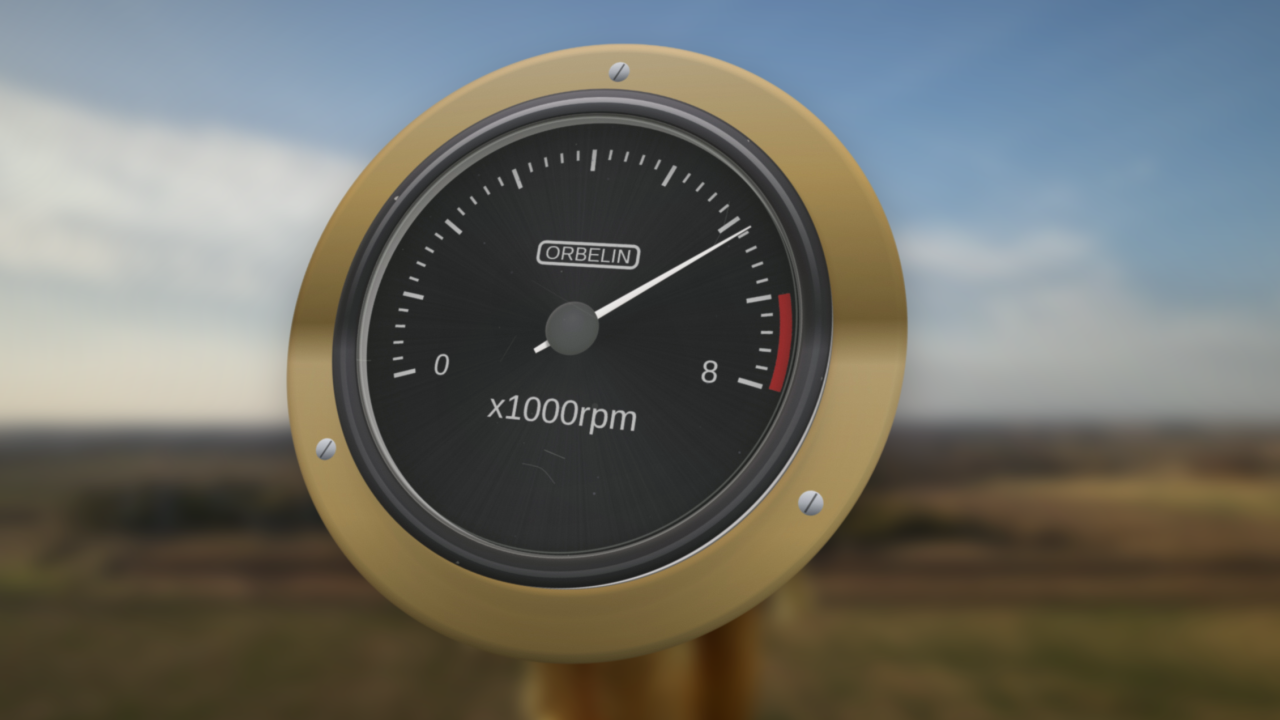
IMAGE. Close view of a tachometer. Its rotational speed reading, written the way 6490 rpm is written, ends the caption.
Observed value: 6200 rpm
